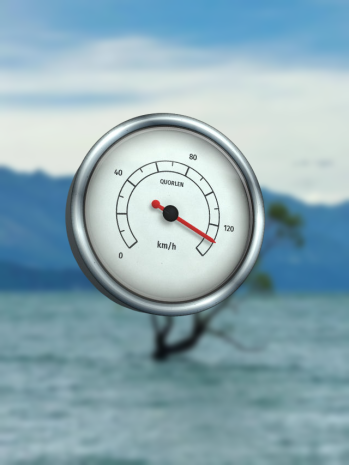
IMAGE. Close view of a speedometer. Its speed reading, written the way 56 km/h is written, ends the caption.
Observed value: 130 km/h
